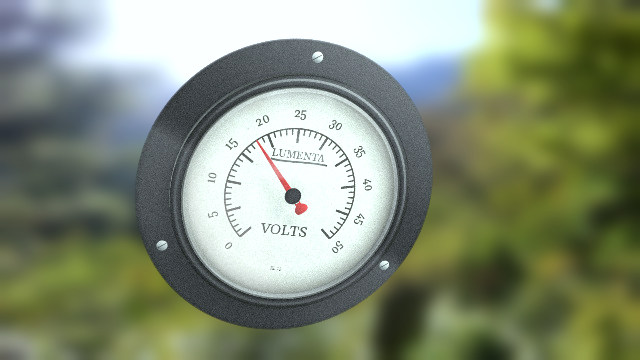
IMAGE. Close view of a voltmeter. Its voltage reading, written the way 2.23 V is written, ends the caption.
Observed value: 18 V
